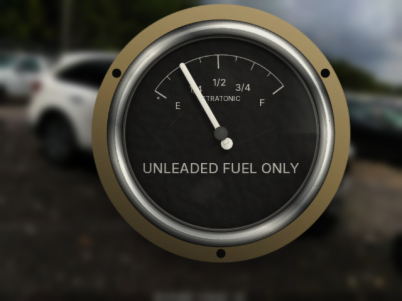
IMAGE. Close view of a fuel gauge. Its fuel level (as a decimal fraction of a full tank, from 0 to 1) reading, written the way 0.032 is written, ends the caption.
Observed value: 0.25
